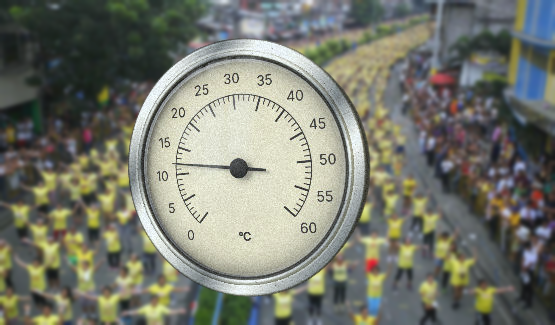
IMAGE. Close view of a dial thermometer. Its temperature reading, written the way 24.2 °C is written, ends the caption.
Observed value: 12 °C
